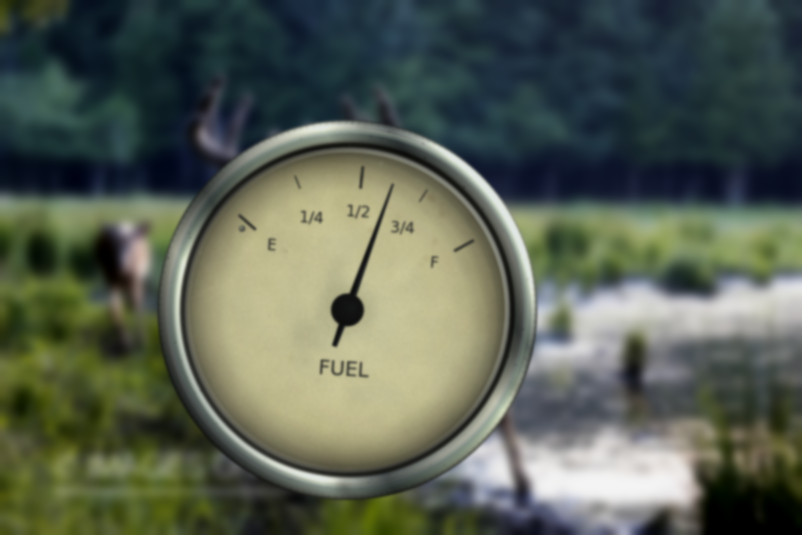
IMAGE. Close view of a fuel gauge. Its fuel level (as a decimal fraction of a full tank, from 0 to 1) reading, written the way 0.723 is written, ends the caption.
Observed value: 0.625
